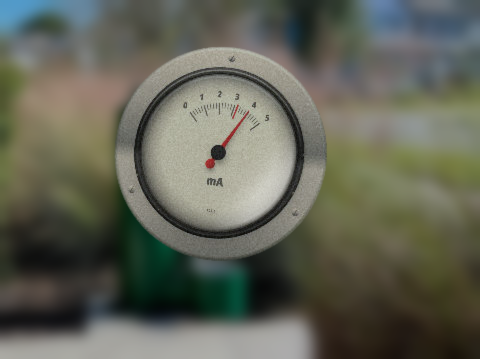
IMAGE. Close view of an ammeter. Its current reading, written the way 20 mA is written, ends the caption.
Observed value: 4 mA
